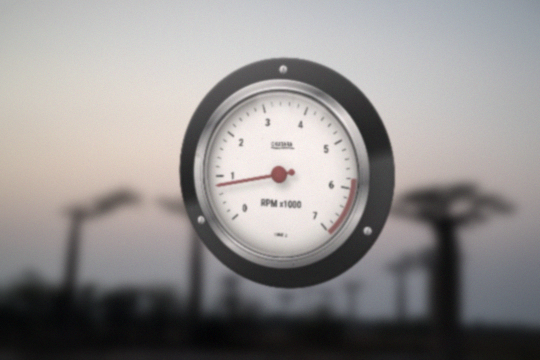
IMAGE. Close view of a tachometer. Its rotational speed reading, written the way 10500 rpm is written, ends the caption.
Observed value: 800 rpm
